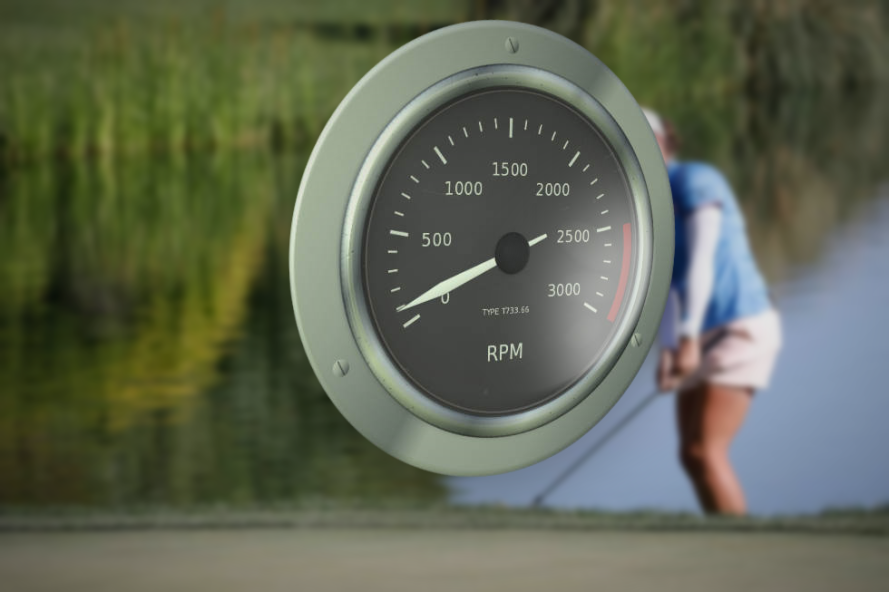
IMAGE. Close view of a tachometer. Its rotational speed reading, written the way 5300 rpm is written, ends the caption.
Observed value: 100 rpm
